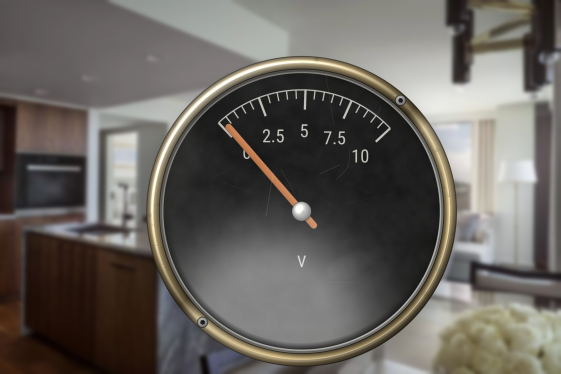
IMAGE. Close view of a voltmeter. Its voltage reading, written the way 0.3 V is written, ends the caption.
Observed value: 0.25 V
